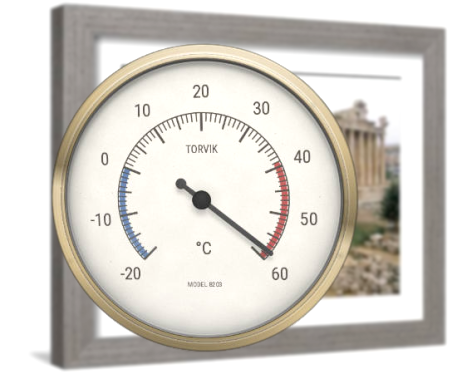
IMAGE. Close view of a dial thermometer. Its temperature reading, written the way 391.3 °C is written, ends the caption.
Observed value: 58 °C
